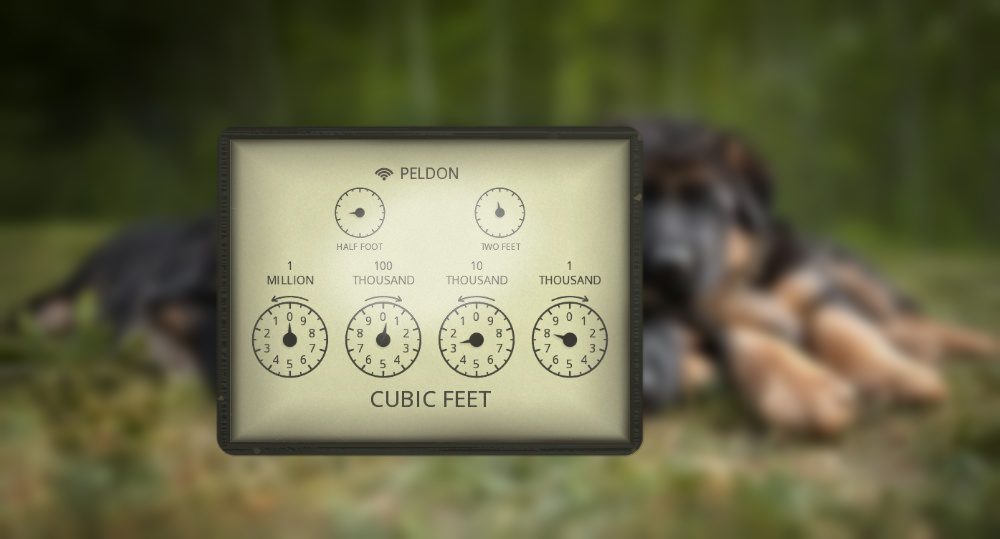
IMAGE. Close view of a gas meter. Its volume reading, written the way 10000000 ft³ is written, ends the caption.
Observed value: 2800 ft³
